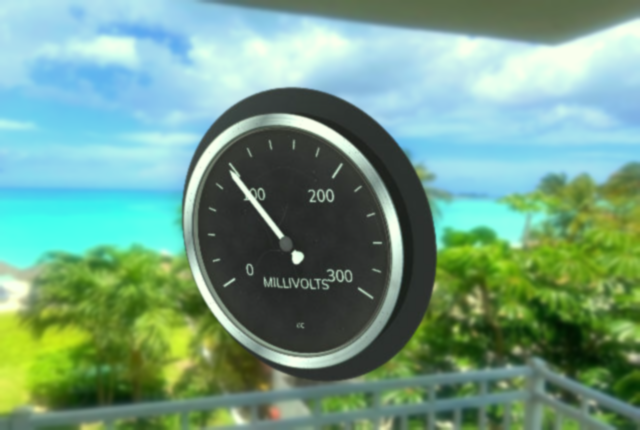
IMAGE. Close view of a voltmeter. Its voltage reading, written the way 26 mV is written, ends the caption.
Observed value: 100 mV
